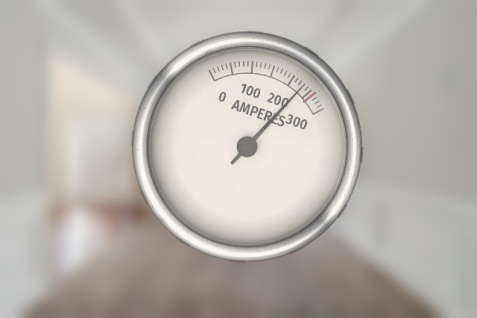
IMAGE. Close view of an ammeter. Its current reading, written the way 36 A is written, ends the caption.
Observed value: 230 A
